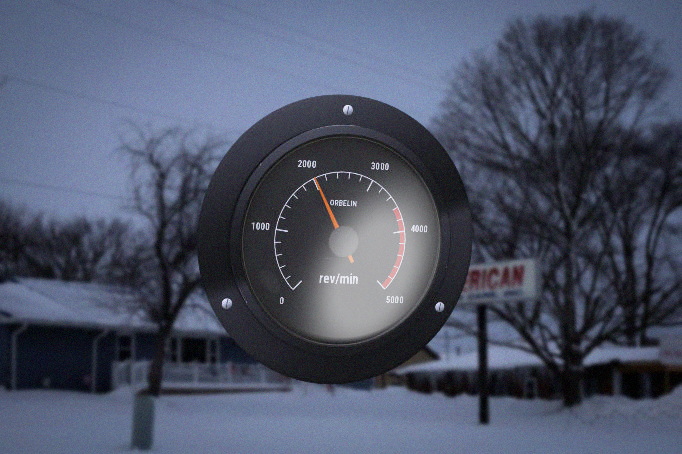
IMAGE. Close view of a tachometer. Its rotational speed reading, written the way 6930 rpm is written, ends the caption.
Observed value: 2000 rpm
